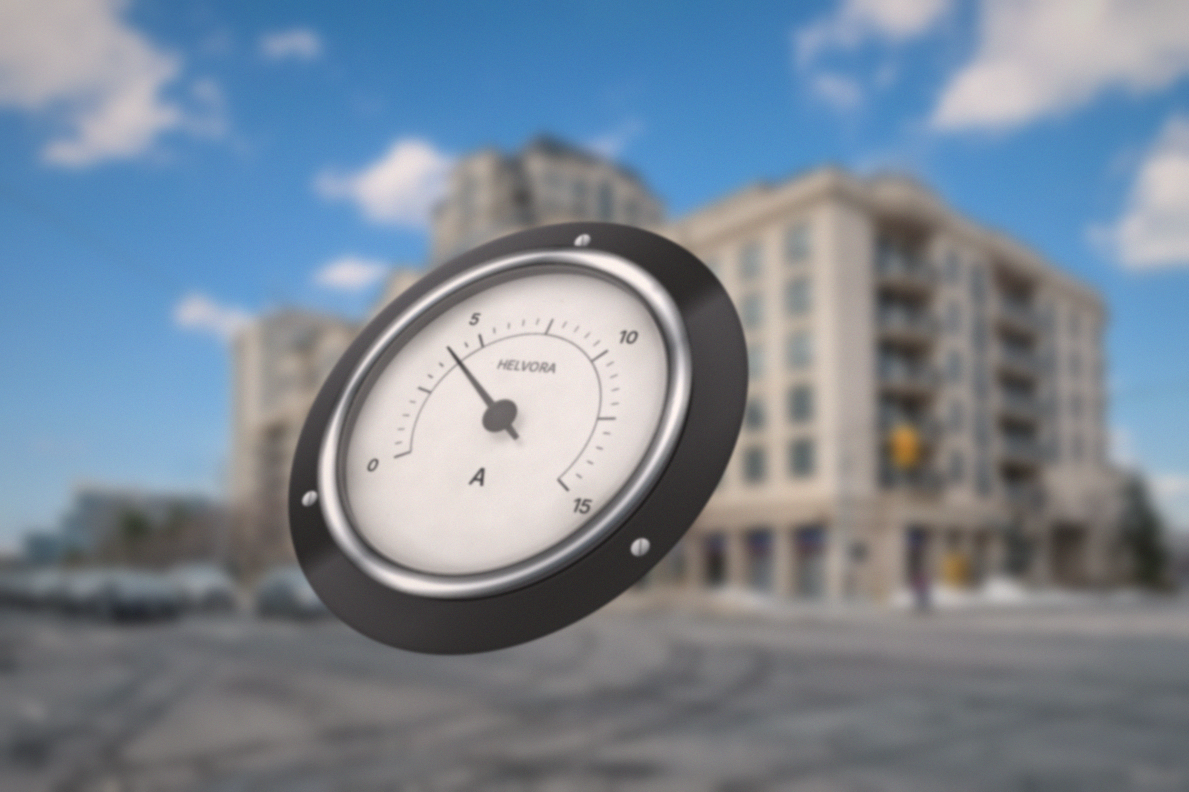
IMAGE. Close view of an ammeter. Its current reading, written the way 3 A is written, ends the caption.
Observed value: 4 A
